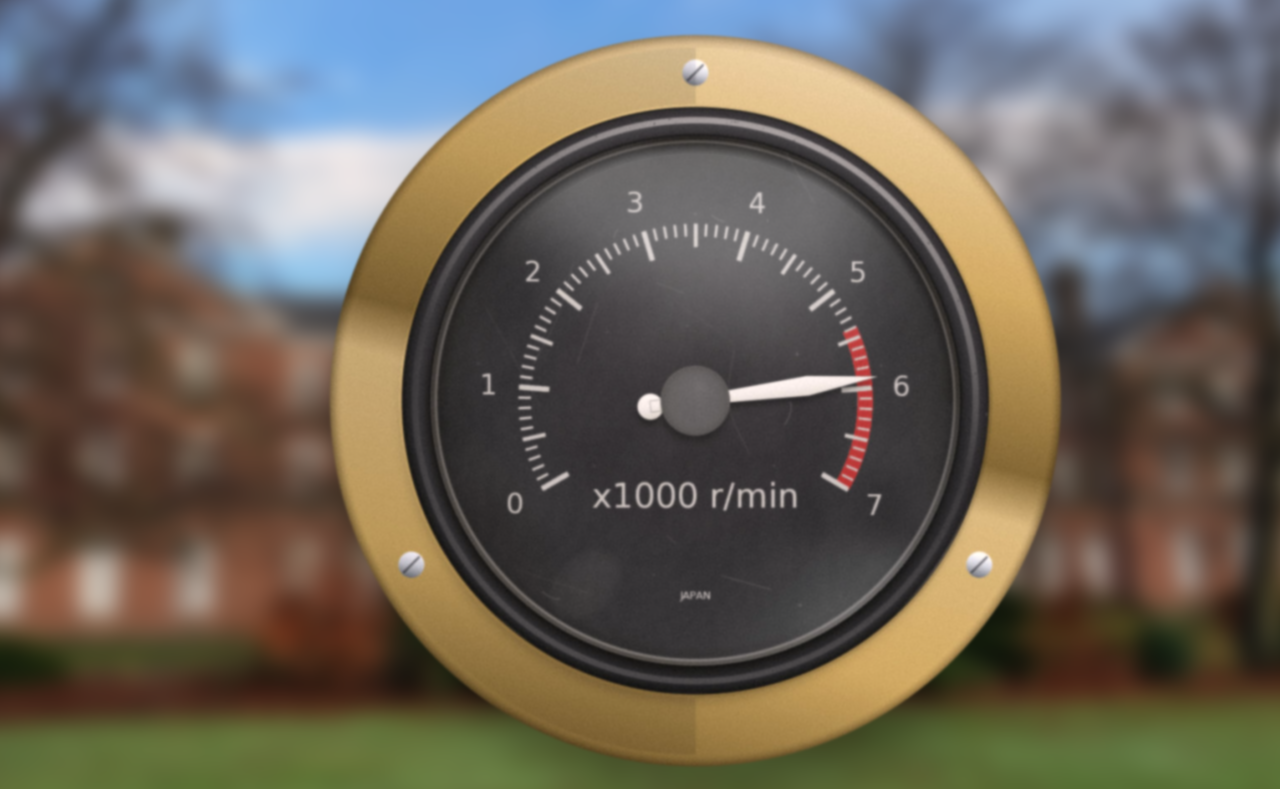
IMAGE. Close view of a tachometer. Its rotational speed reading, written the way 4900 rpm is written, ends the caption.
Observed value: 5900 rpm
